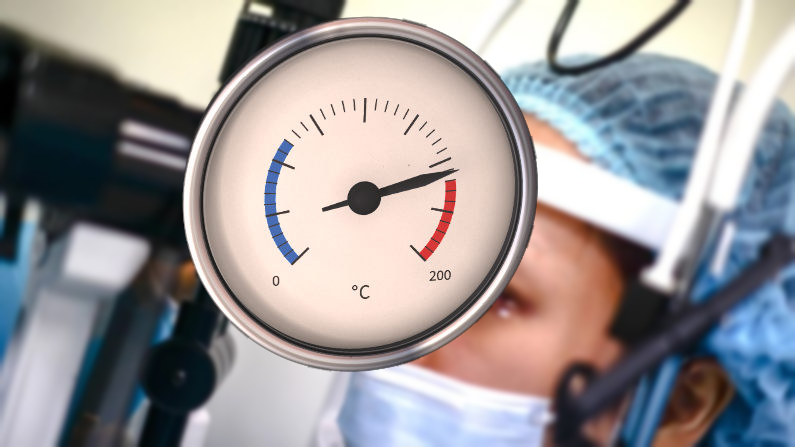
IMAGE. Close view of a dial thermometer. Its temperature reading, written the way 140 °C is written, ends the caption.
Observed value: 155 °C
